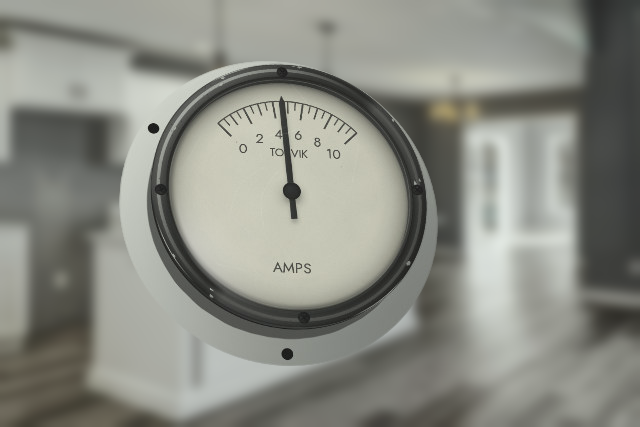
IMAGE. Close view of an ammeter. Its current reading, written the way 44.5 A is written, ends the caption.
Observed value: 4.5 A
